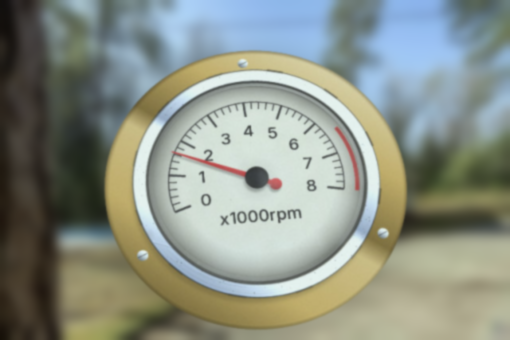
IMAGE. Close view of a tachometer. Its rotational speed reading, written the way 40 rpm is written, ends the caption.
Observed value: 1600 rpm
